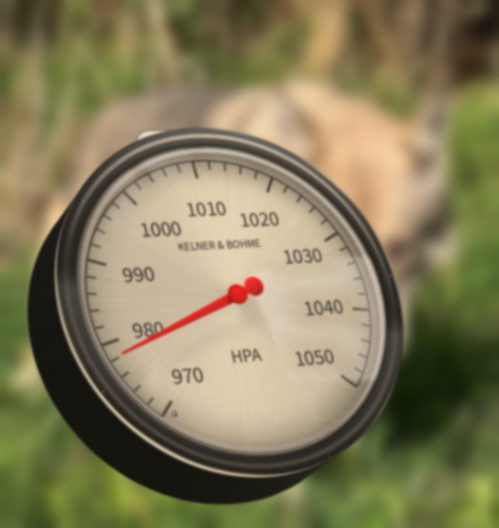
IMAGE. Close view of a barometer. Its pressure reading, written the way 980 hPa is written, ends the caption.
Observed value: 978 hPa
